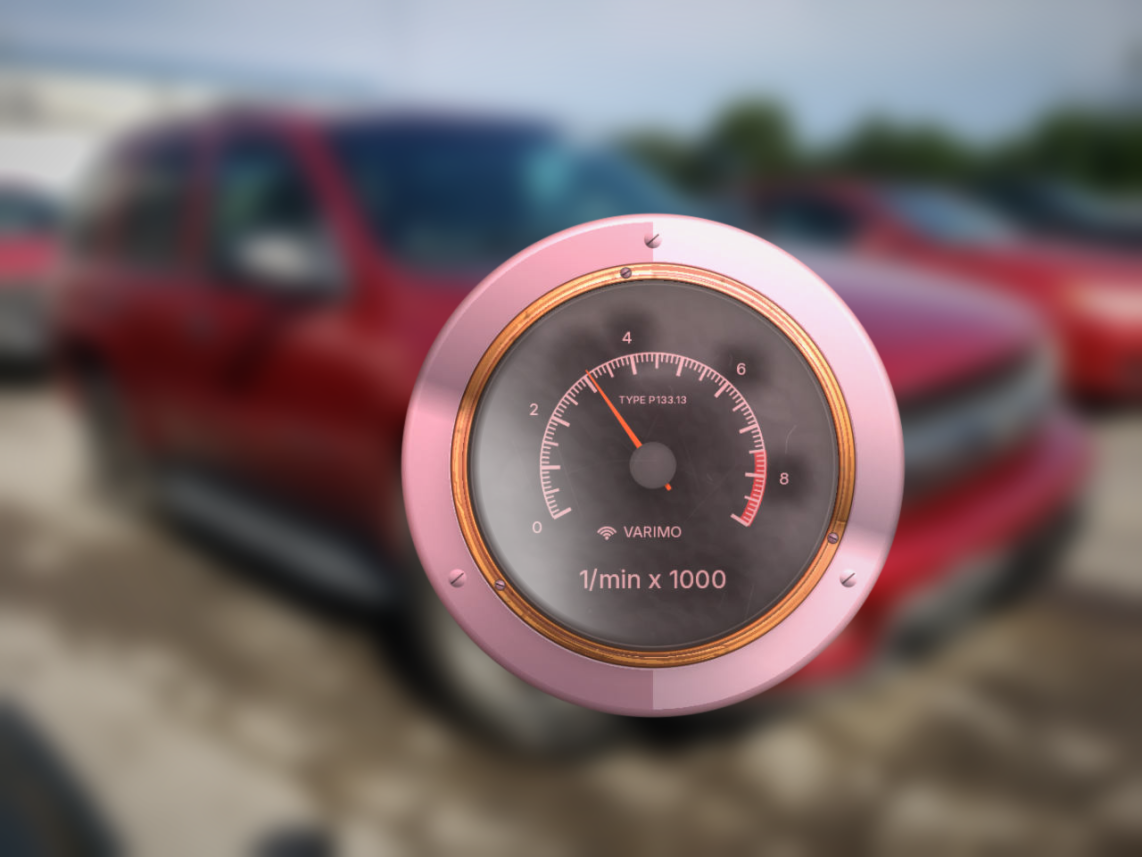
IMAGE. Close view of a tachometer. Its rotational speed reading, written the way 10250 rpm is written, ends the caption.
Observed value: 3100 rpm
